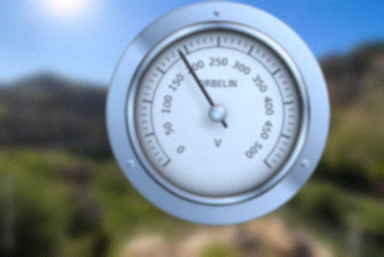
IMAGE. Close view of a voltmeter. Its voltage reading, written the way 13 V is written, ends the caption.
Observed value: 190 V
